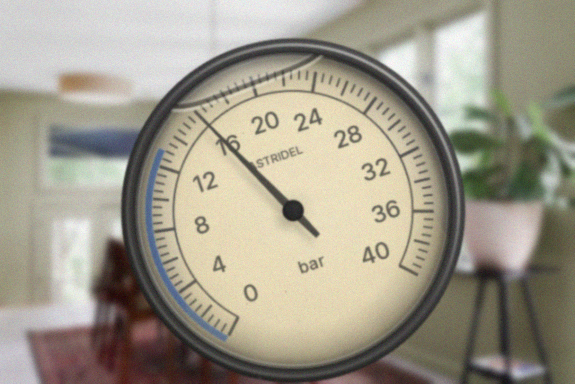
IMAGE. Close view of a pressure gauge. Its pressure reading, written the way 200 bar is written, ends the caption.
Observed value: 16 bar
